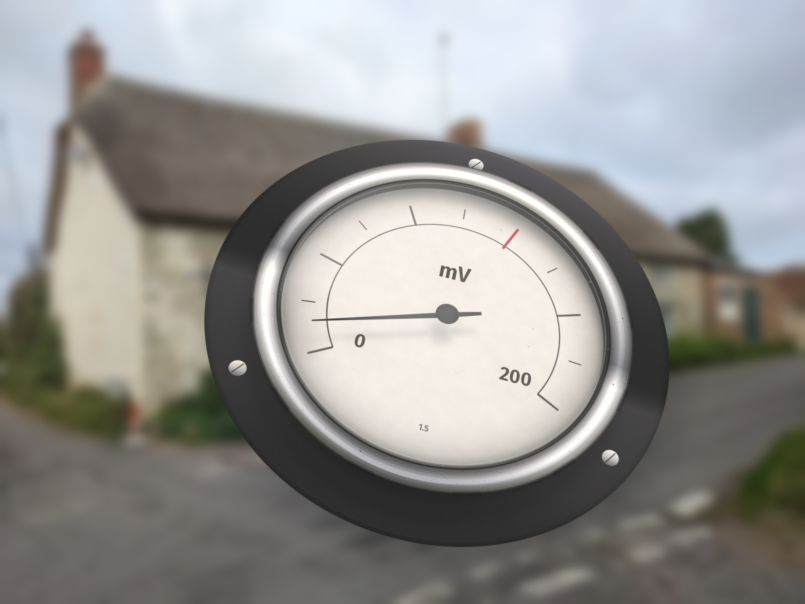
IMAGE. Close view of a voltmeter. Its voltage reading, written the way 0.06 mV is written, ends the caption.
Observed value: 10 mV
